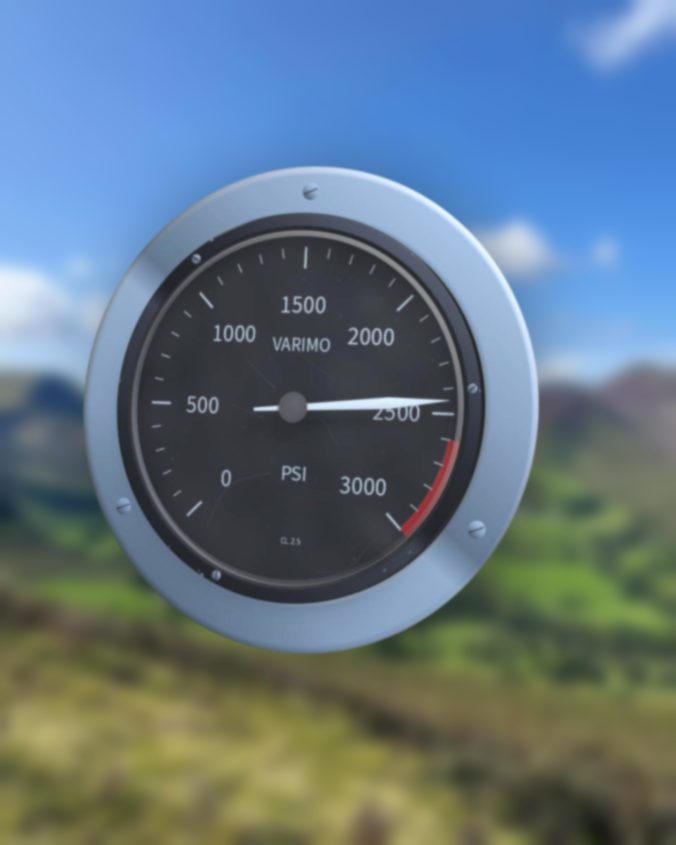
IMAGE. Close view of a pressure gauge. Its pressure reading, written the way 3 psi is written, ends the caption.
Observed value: 2450 psi
